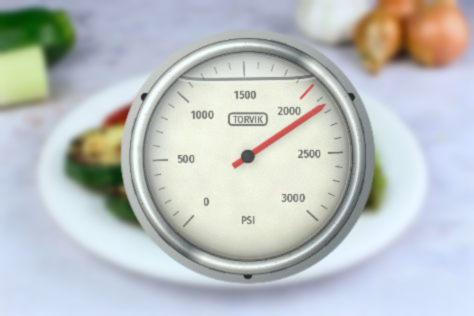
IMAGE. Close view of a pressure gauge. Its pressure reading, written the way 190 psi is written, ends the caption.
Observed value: 2150 psi
